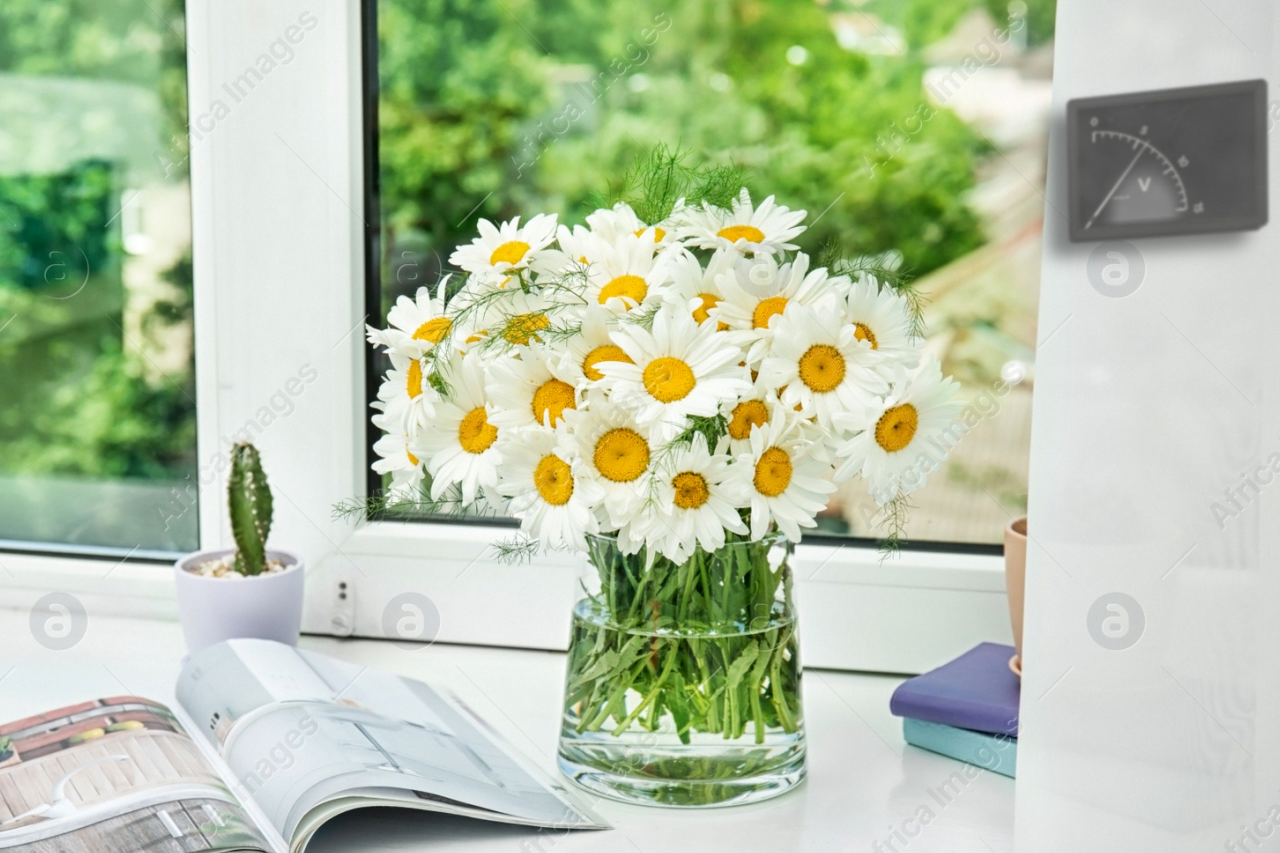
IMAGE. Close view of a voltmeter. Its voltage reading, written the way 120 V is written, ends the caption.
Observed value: 6 V
